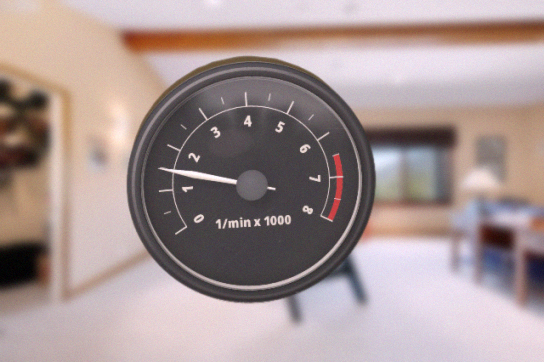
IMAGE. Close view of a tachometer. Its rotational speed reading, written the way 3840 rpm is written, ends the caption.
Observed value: 1500 rpm
